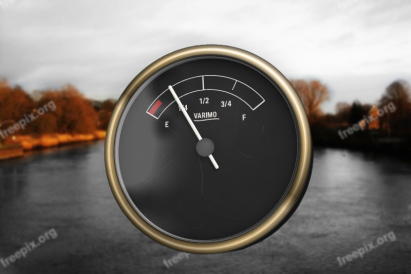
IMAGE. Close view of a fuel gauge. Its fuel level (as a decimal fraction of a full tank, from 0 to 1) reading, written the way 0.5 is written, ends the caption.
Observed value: 0.25
